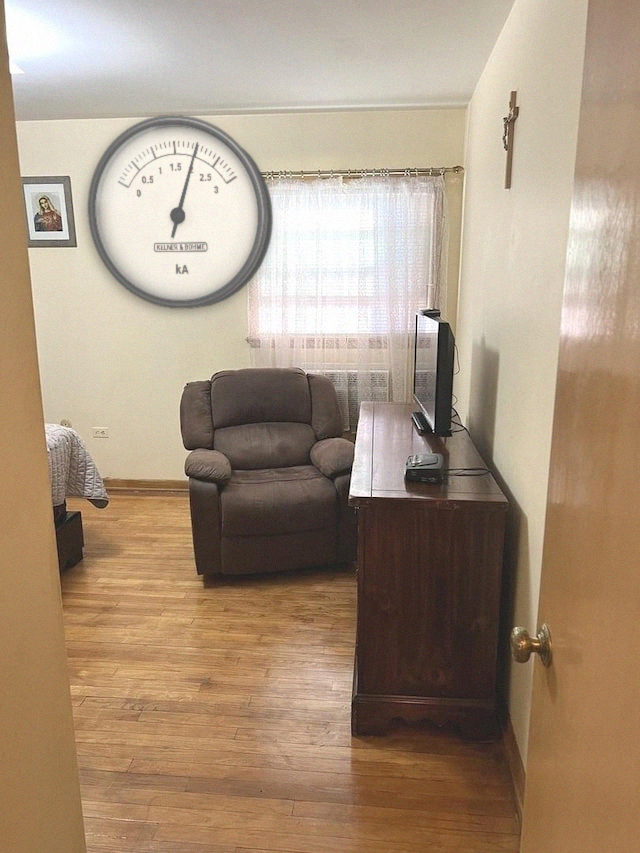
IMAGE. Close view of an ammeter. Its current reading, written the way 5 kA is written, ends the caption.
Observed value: 2 kA
